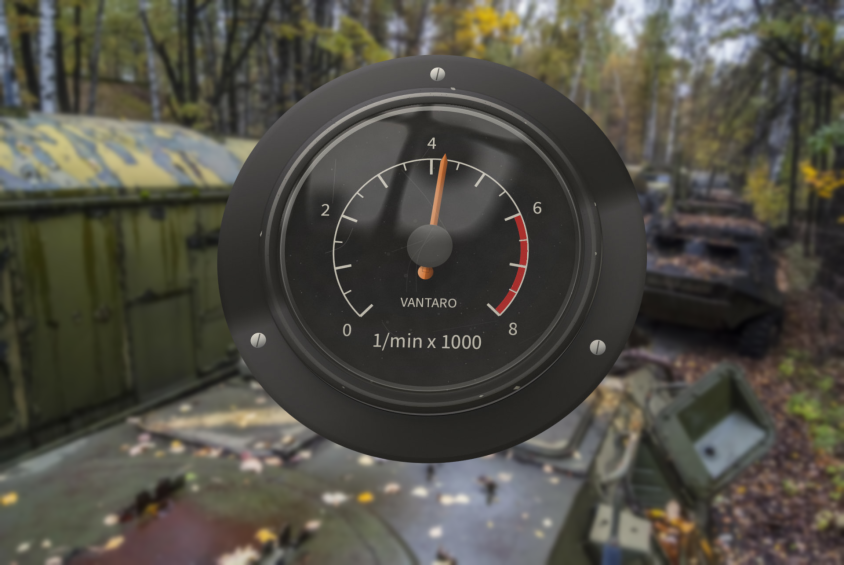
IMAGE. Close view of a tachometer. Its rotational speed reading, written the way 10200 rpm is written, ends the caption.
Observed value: 4250 rpm
